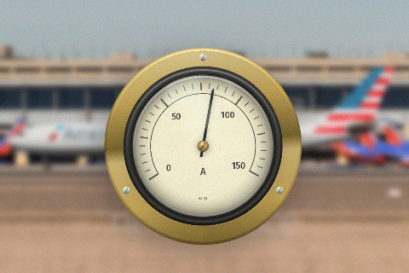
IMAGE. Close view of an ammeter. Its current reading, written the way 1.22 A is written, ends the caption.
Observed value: 82.5 A
